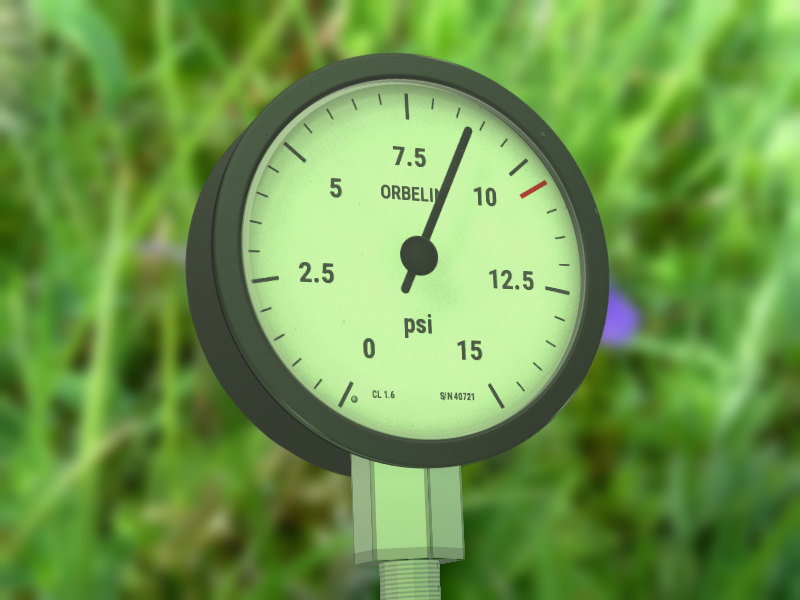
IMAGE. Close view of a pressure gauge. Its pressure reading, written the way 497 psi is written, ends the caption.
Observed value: 8.75 psi
